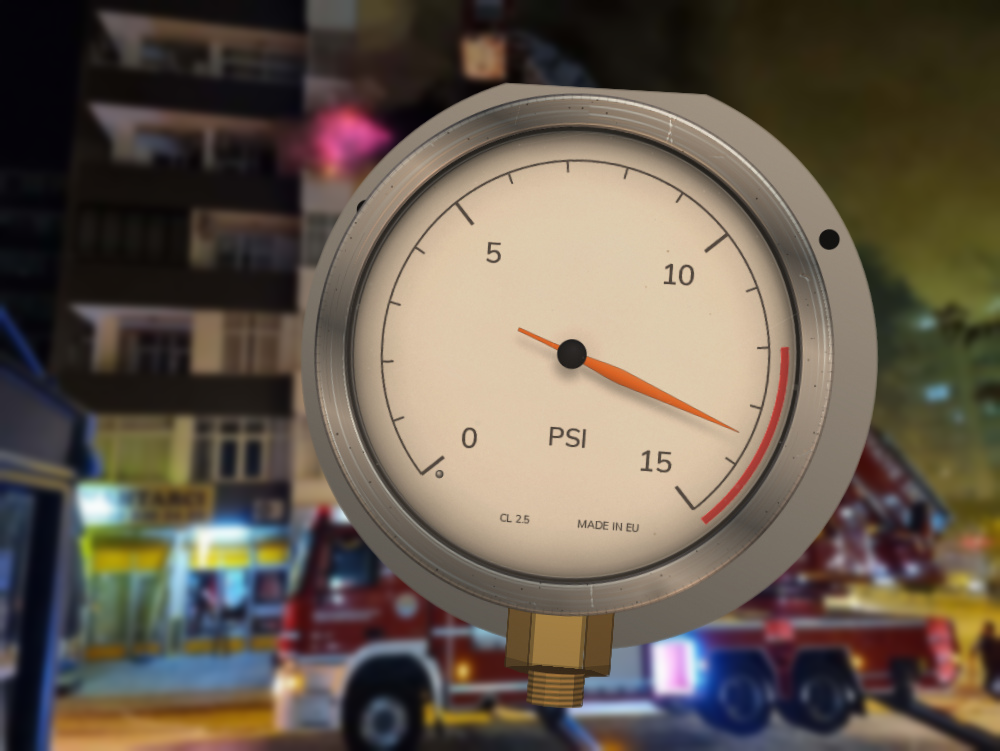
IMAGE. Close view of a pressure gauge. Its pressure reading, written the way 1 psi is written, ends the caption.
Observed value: 13.5 psi
